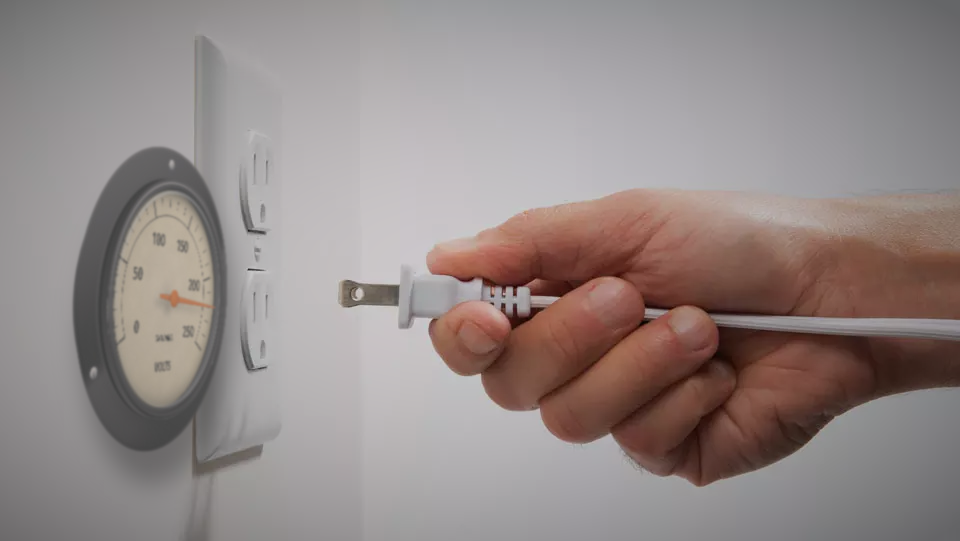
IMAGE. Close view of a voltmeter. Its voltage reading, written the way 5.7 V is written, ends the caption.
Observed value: 220 V
